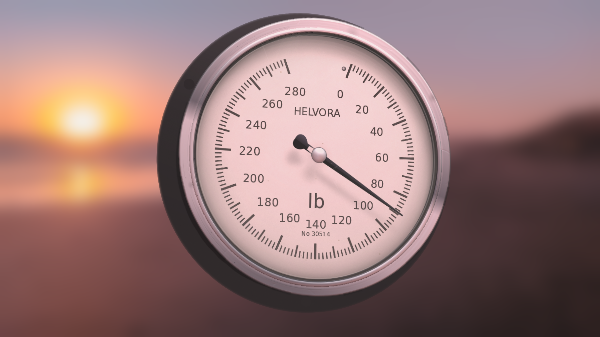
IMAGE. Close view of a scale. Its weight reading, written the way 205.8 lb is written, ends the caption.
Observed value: 90 lb
